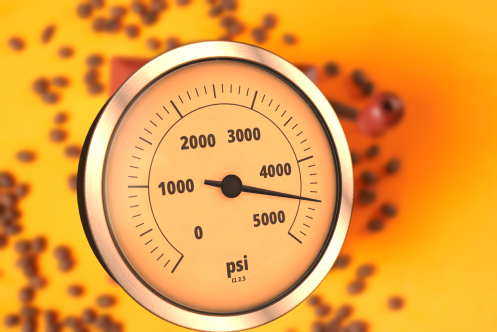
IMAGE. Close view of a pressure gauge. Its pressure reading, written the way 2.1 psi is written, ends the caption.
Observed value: 4500 psi
